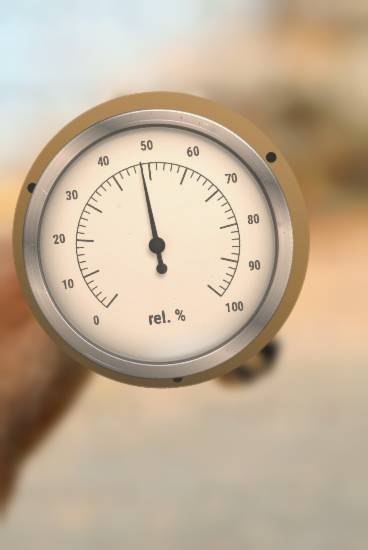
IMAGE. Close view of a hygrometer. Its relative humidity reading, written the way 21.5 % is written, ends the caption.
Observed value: 48 %
